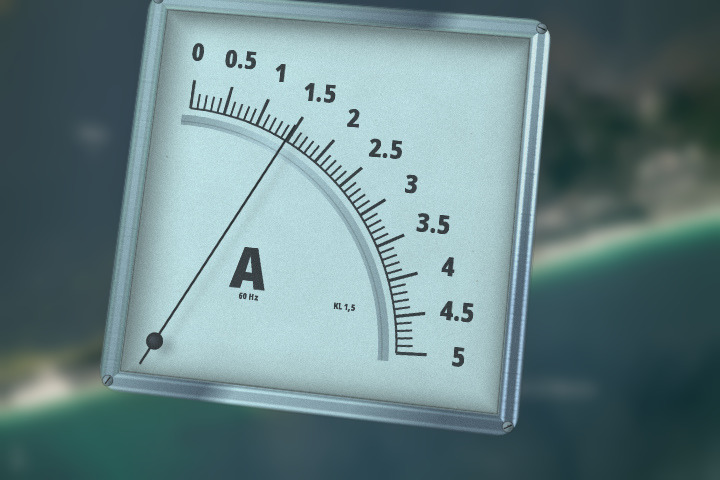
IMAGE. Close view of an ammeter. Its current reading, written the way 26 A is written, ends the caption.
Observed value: 1.5 A
